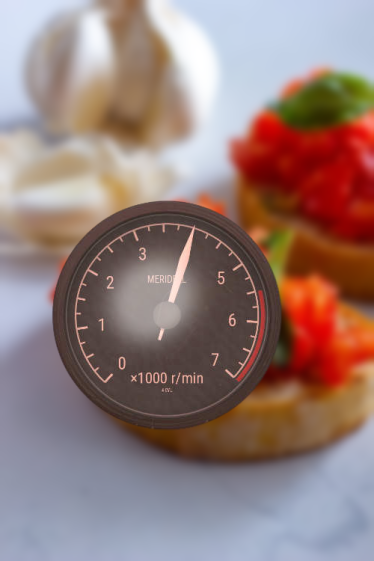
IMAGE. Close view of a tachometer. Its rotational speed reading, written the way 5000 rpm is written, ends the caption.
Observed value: 4000 rpm
